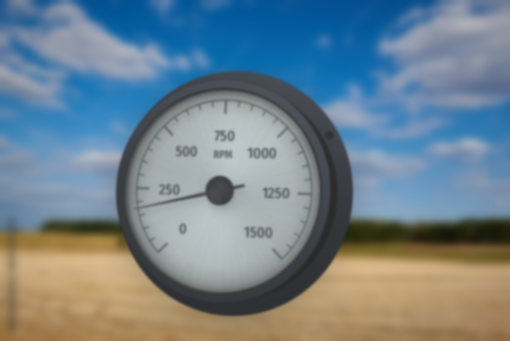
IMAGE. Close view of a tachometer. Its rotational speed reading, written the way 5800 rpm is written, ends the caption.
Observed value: 175 rpm
